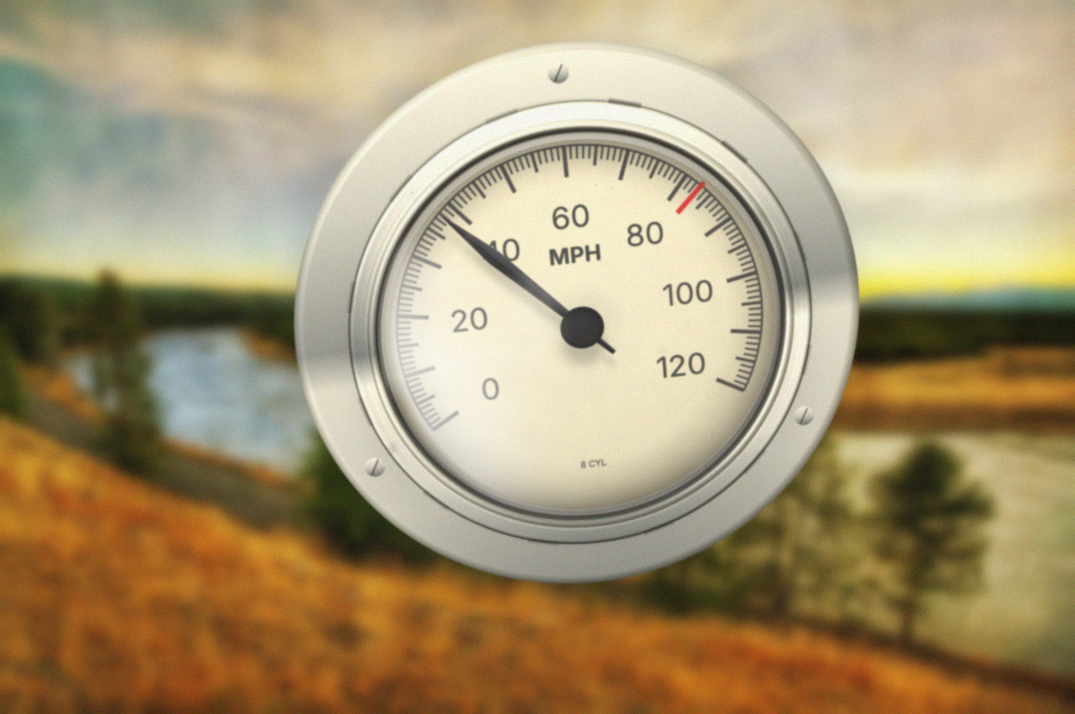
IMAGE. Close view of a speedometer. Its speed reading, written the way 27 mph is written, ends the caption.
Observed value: 38 mph
